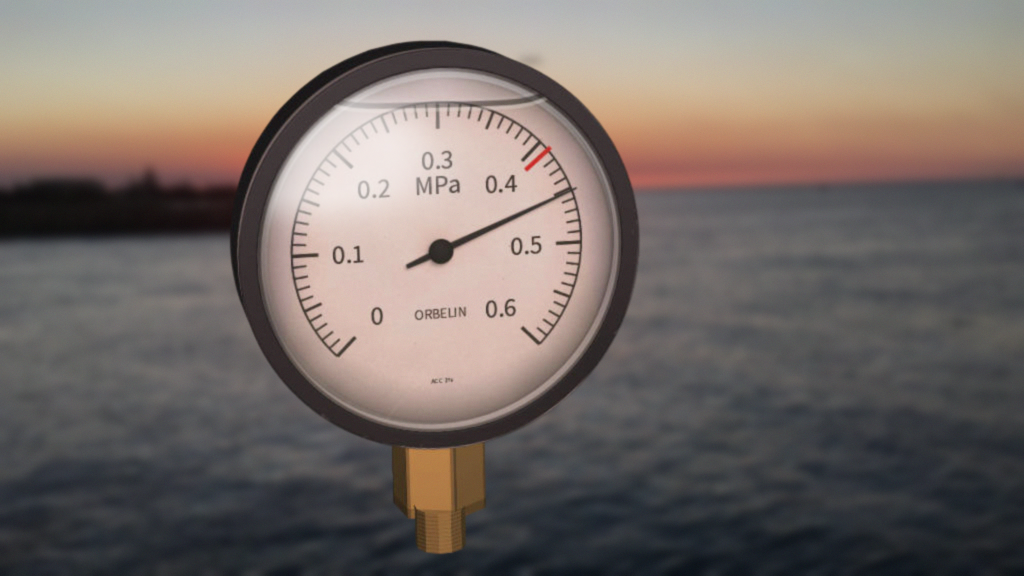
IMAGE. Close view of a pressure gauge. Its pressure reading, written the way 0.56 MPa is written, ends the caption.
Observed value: 0.45 MPa
